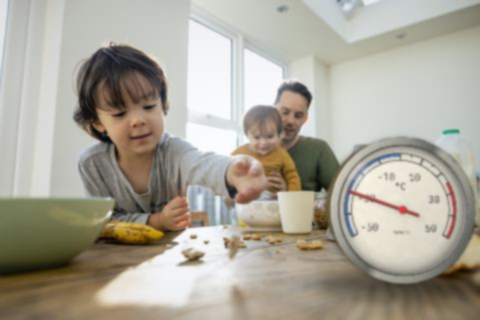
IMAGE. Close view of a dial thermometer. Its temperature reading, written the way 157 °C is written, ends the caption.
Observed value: -30 °C
